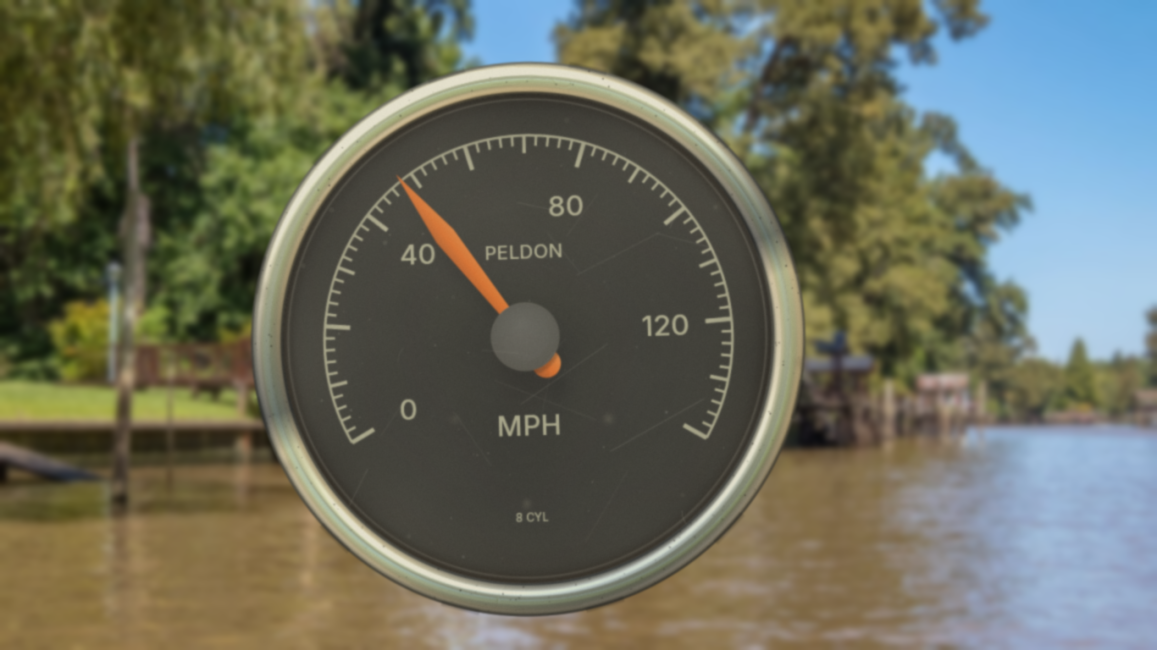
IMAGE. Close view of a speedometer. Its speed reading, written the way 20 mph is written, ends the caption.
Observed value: 48 mph
